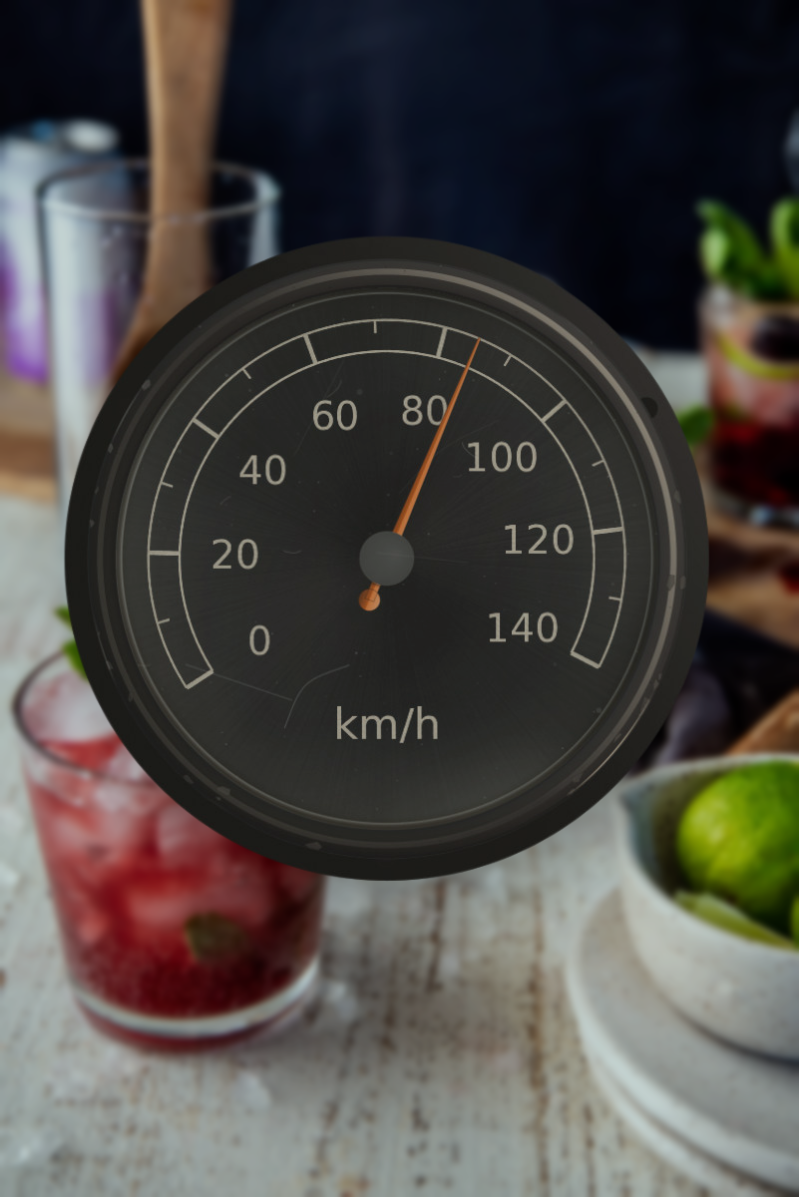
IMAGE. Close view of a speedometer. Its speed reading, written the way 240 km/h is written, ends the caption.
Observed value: 85 km/h
